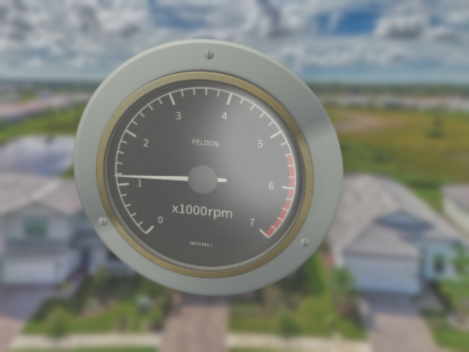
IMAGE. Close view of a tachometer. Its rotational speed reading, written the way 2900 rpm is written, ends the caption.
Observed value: 1200 rpm
